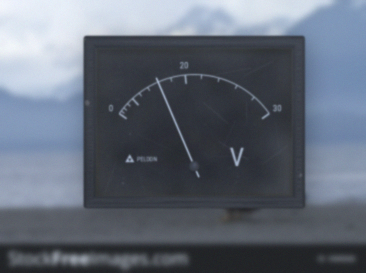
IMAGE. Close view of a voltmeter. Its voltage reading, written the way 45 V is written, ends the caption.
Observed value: 16 V
